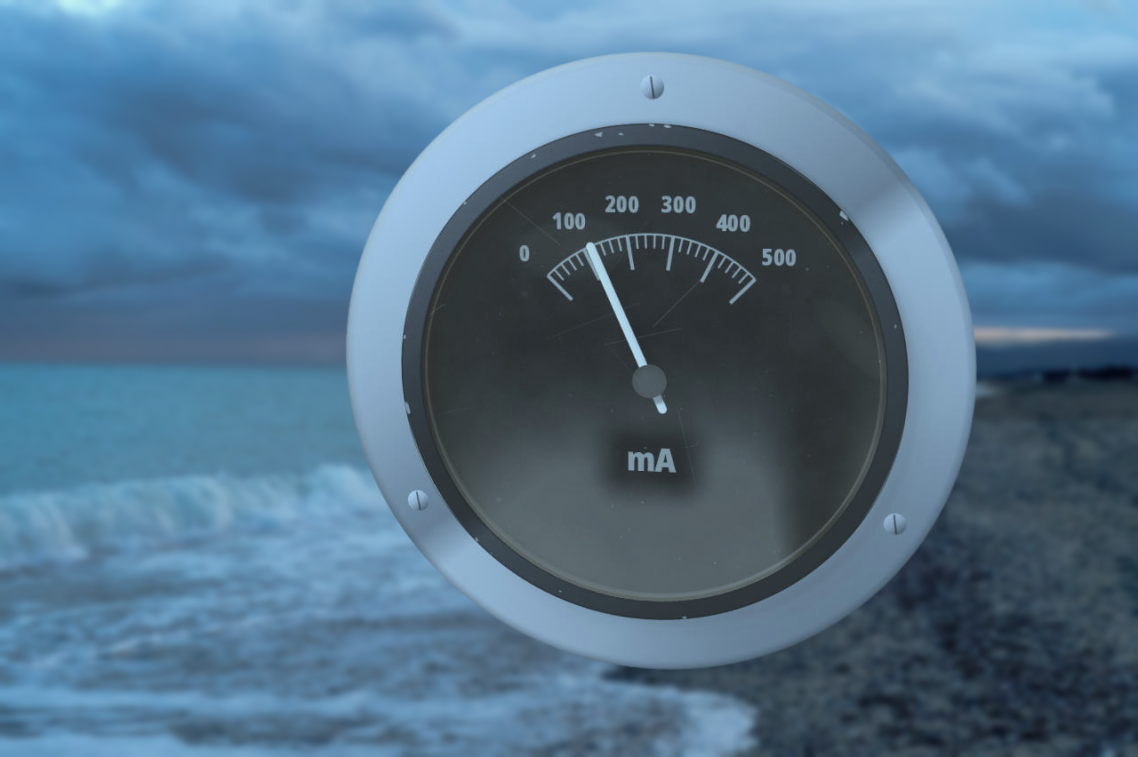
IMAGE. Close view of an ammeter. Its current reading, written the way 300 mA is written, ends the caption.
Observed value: 120 mA
